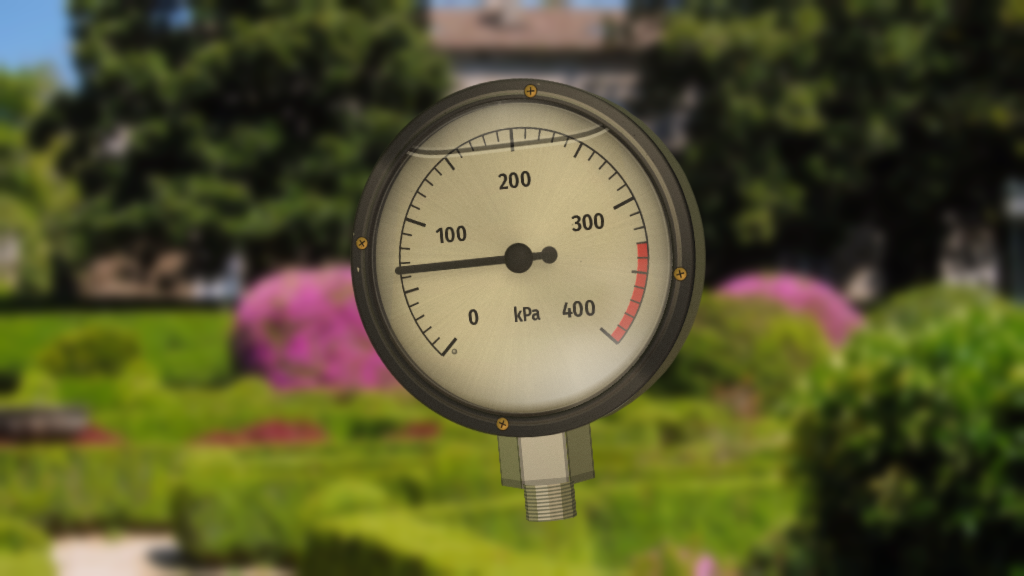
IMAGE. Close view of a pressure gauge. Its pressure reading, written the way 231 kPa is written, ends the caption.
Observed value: 65 kPa
